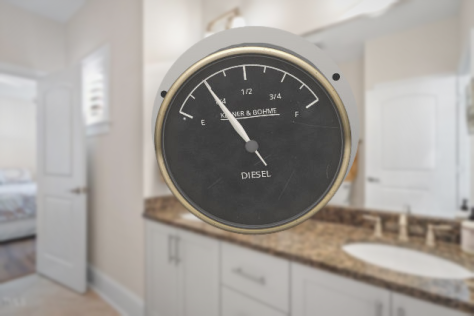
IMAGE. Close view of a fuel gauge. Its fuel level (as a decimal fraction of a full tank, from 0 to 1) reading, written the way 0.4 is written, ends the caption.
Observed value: 0.25
